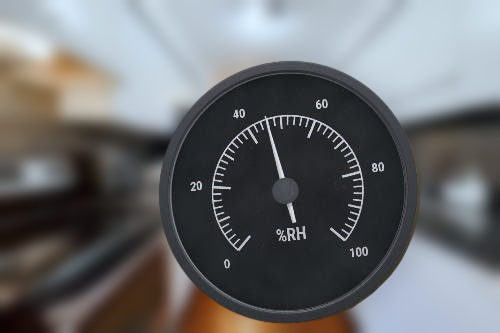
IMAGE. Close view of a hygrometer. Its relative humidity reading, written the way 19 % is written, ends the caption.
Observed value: 46 %
